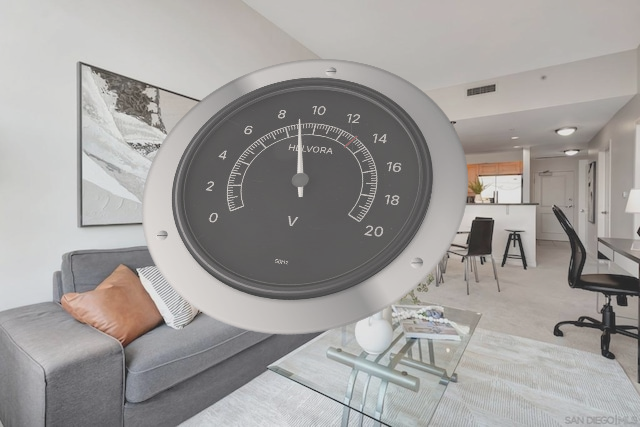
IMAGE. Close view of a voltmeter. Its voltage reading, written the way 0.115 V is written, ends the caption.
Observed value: 9 V
